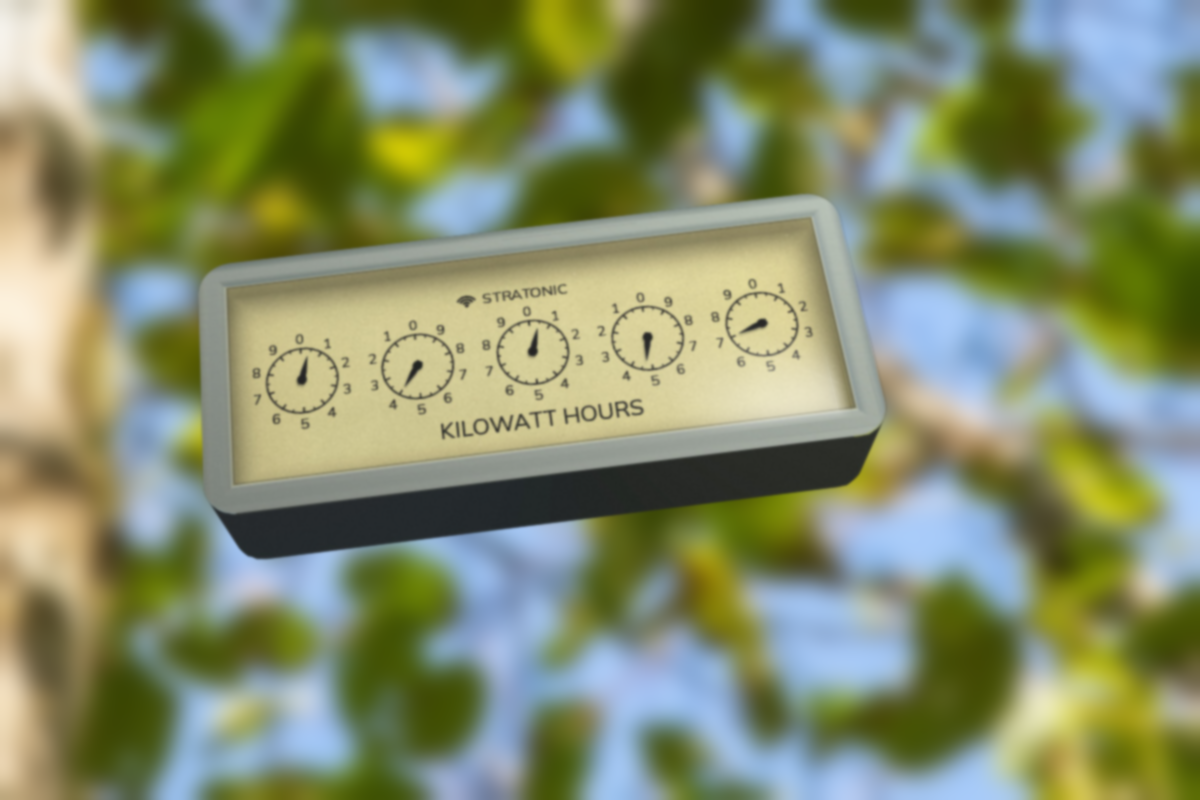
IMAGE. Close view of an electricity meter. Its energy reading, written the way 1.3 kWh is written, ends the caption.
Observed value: 4047 kWh
